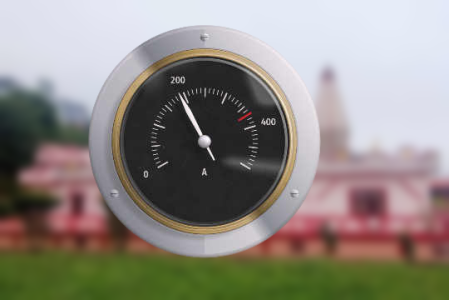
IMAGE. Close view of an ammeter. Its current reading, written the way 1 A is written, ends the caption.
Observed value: 190 A
